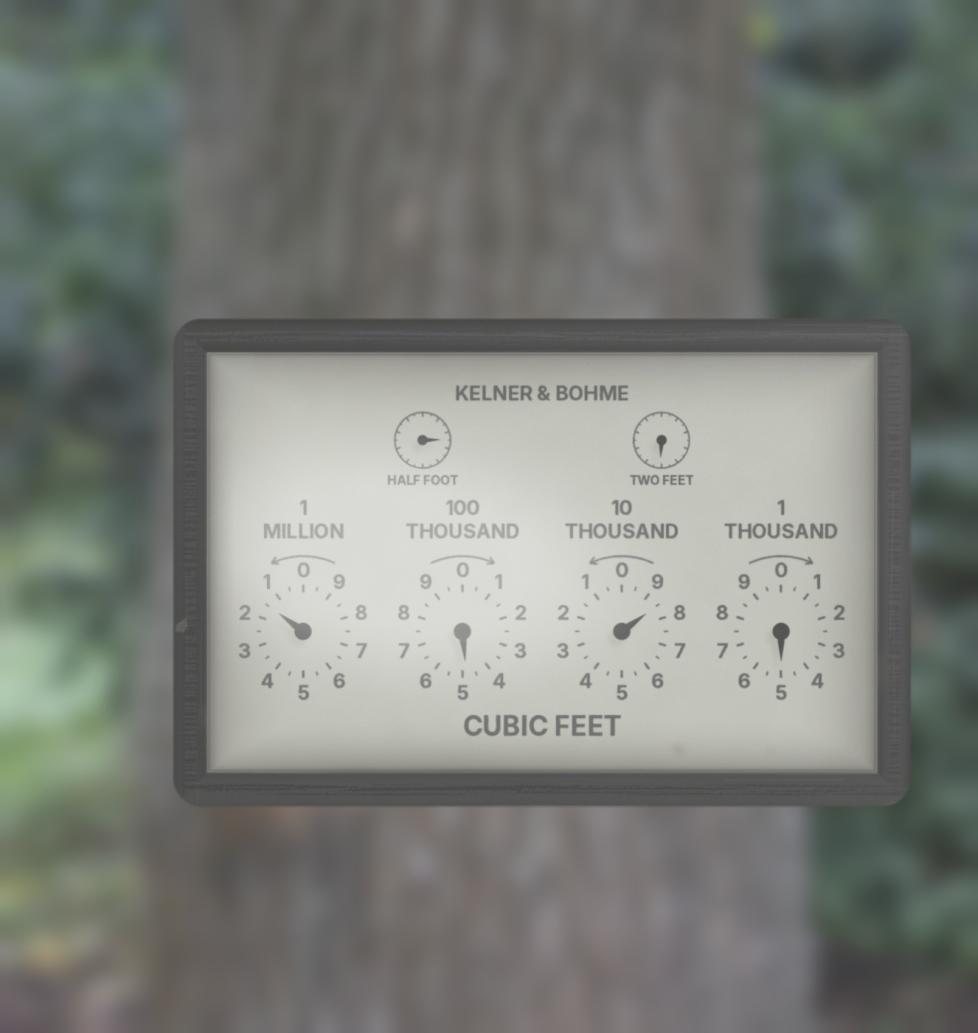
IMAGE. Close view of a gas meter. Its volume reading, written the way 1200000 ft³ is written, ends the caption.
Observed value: 148500 ft³
